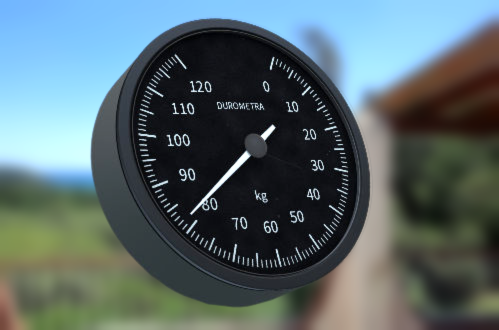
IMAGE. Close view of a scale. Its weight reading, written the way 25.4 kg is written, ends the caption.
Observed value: 82 kg
